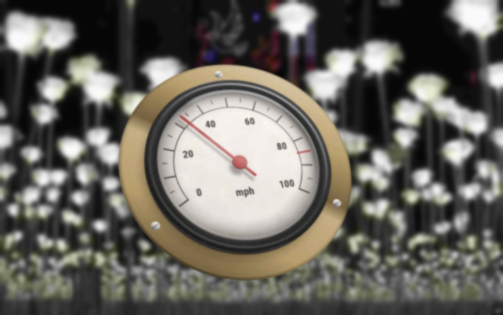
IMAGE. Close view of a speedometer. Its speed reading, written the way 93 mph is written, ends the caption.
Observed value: 32.5 mph
